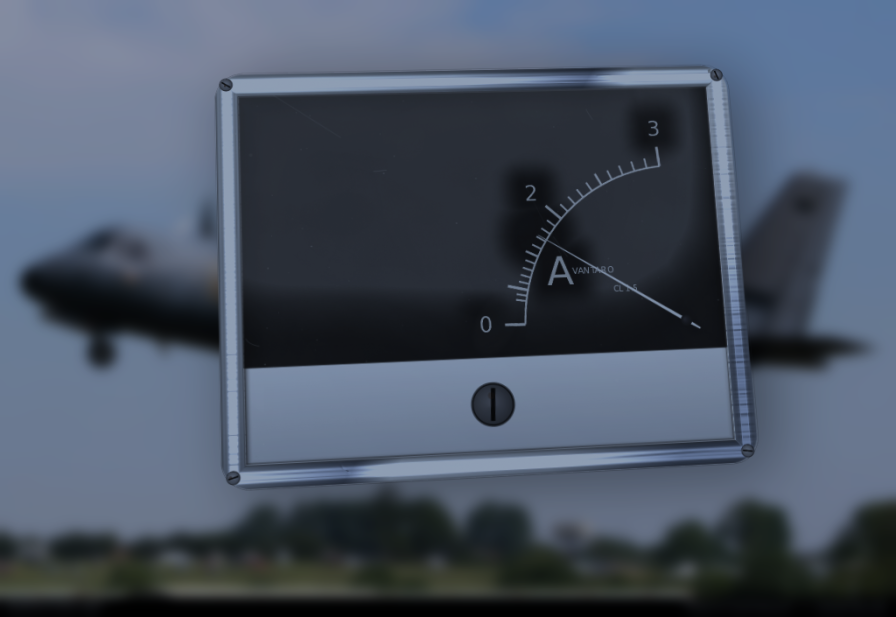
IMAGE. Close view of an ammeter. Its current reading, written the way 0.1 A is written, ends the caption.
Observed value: 1.7 A
